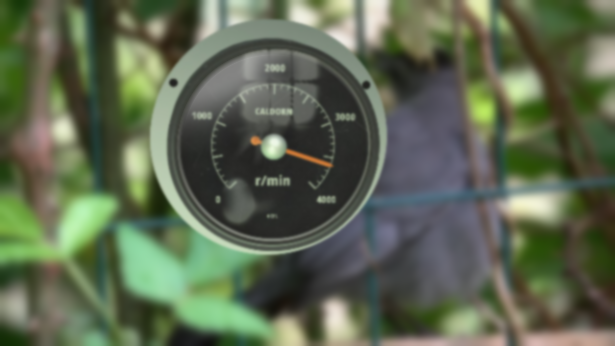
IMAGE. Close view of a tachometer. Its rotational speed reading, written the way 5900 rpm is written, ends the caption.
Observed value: 3600 rpm
